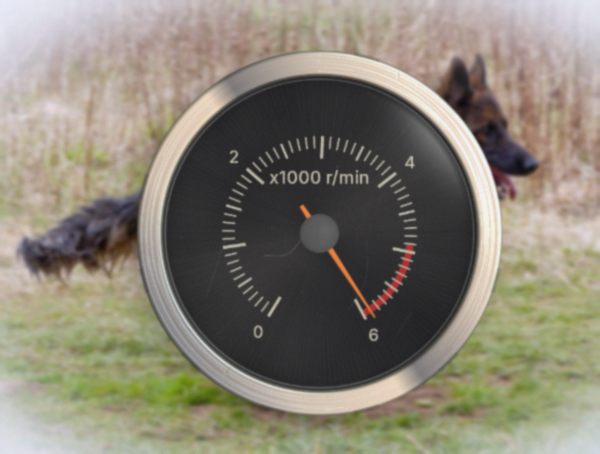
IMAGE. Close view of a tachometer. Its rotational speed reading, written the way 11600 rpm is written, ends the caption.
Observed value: 5900 rpm
